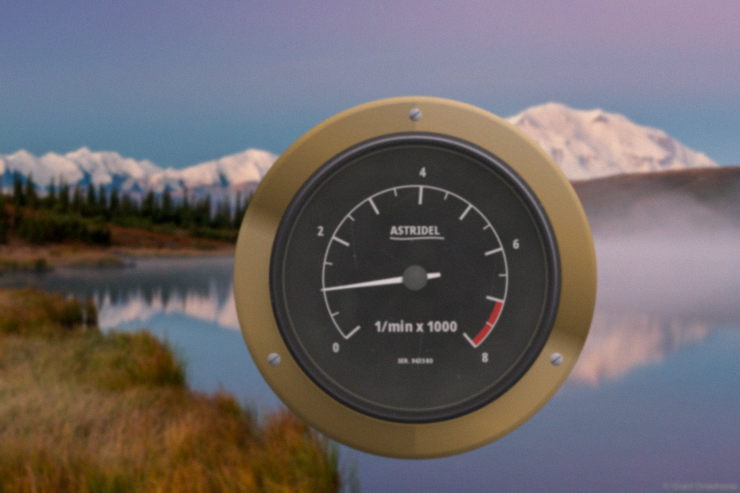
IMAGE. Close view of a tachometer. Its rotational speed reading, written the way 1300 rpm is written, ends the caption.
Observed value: 1000 rpm
